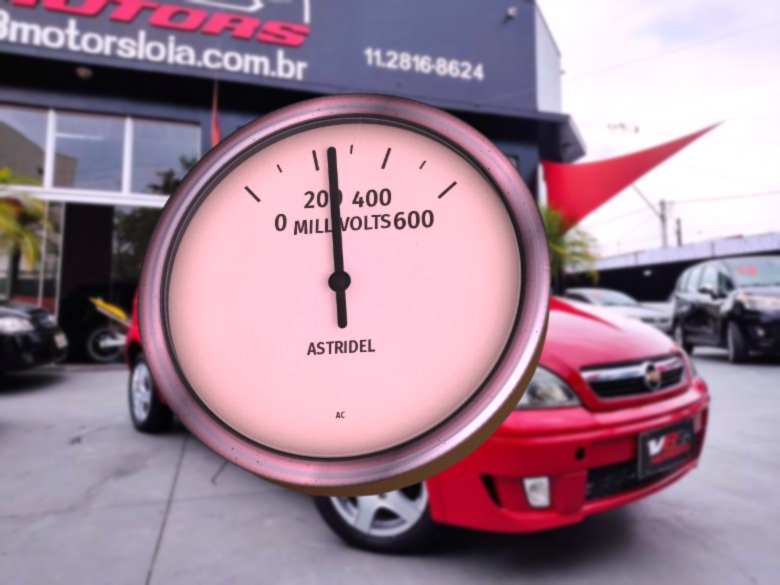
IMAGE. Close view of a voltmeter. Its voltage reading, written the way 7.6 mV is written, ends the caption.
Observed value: 250 mV
